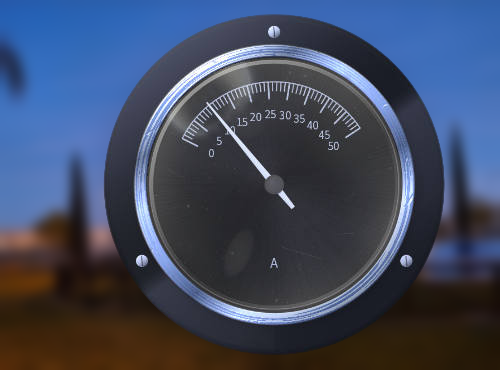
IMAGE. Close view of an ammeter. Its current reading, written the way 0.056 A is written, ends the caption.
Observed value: 10 A
